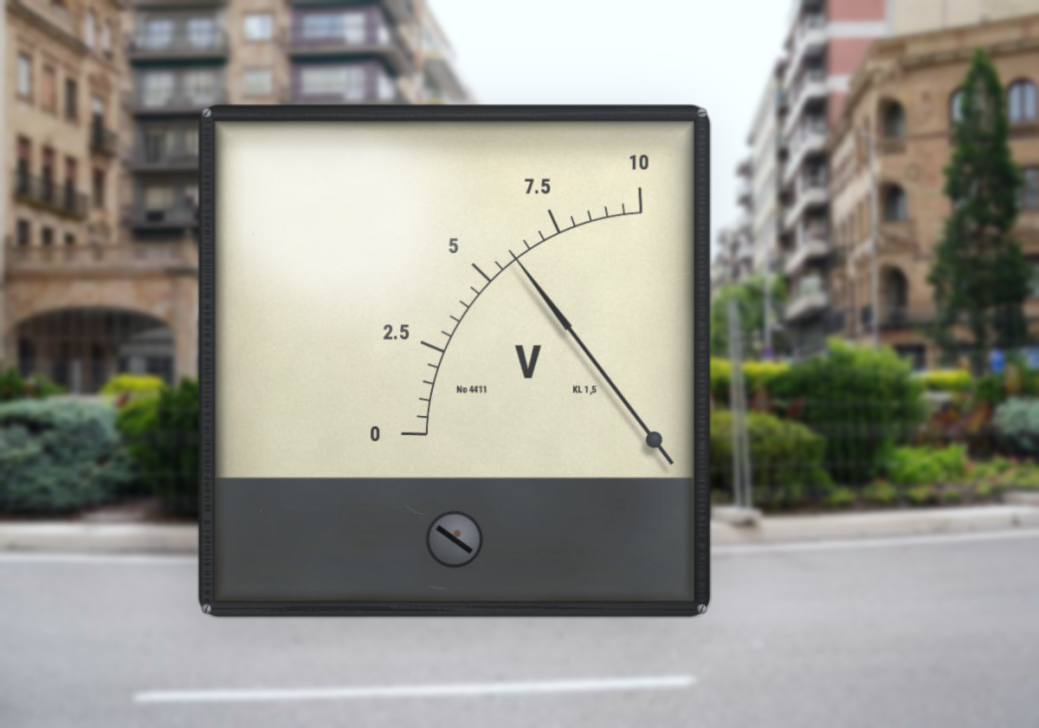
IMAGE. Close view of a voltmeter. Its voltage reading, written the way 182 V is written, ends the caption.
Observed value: 6 V
